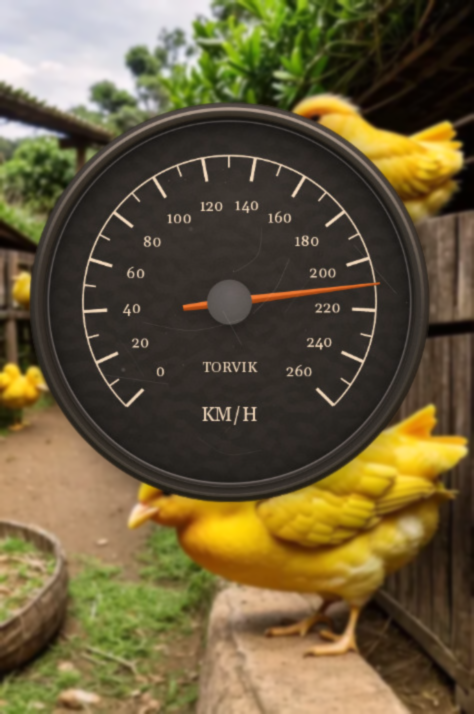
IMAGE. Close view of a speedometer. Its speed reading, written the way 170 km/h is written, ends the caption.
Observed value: 210 km/h
